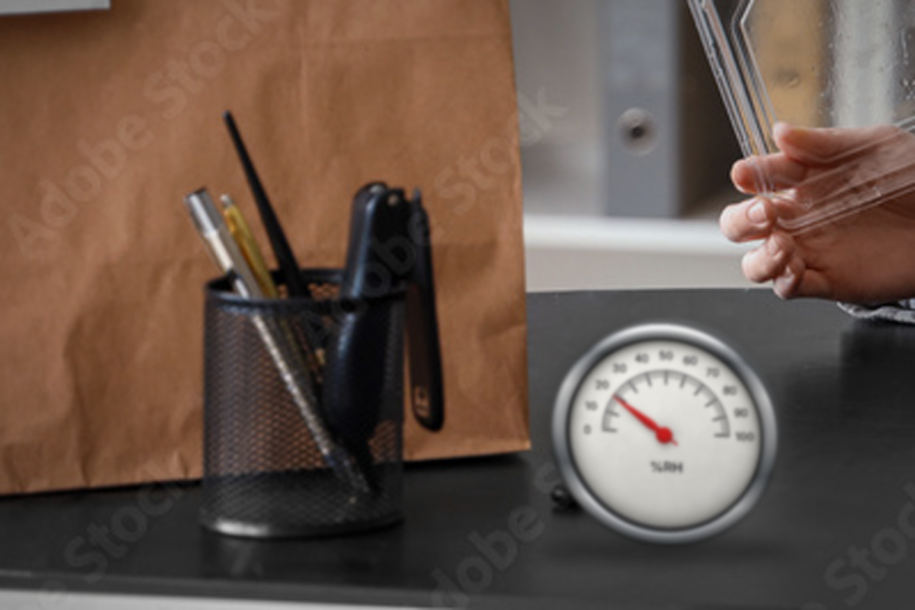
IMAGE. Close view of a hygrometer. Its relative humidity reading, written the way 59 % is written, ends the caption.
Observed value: 20 %
